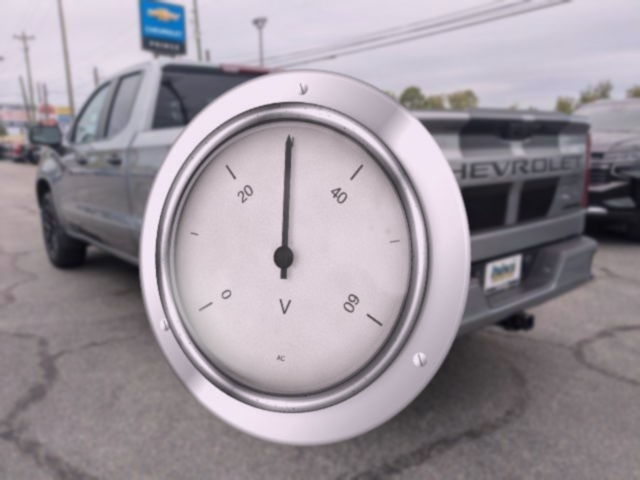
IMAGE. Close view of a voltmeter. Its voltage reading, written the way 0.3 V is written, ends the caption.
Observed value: 30 V
